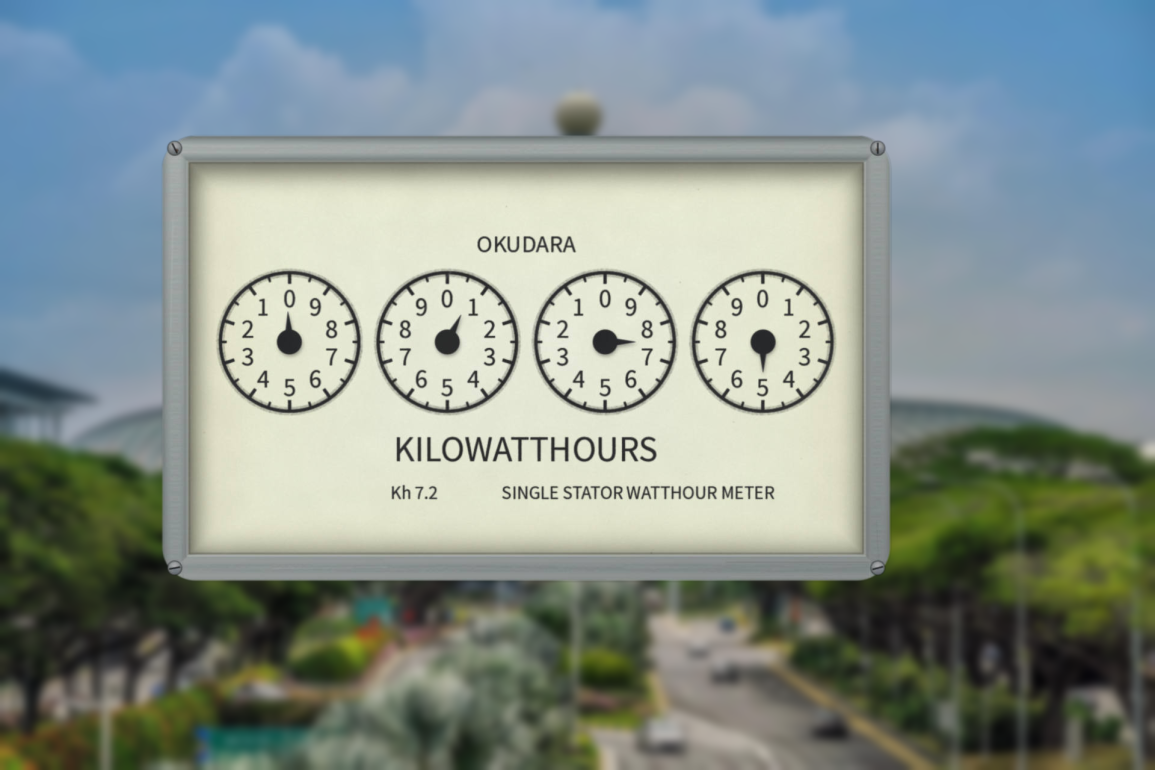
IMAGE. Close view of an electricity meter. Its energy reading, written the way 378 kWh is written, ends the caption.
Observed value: 75 kWh
